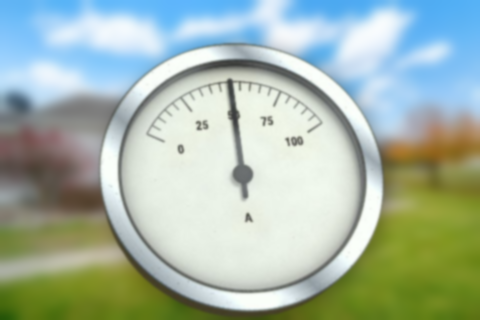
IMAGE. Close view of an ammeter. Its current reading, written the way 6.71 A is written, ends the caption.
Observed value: 50 A
